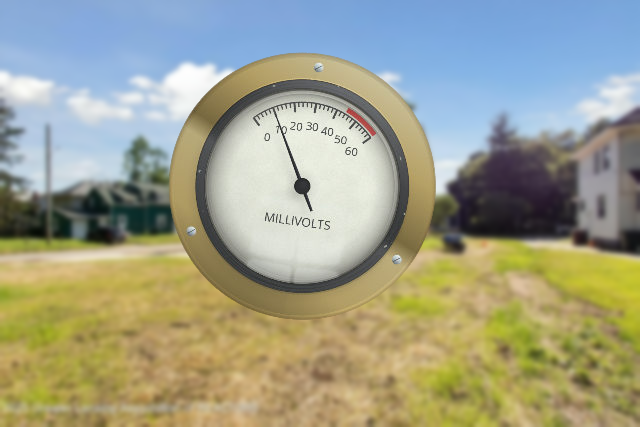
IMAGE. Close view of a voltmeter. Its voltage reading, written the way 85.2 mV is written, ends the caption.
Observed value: 10 mV
